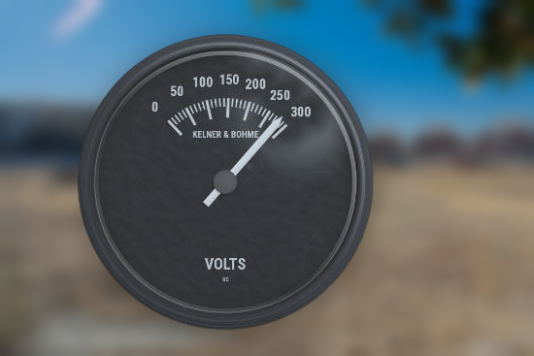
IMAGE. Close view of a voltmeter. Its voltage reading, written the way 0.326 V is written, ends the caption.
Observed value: 280 V
